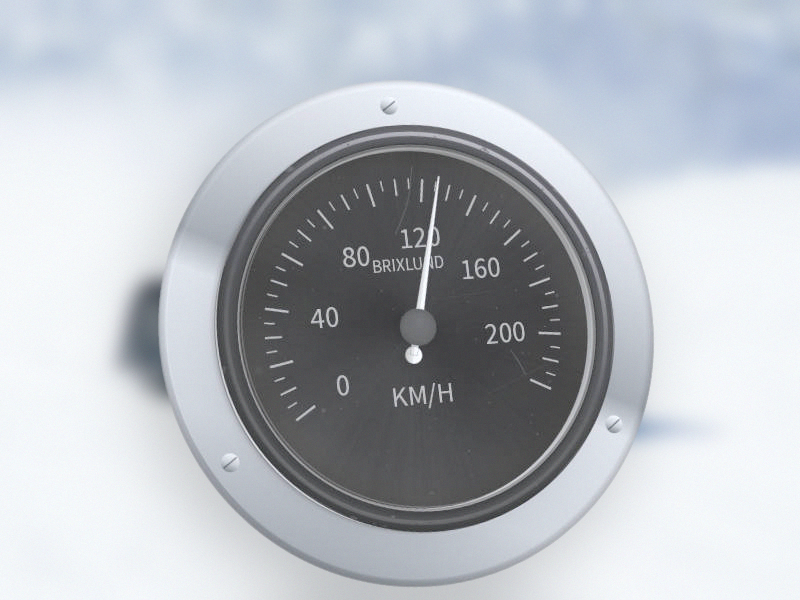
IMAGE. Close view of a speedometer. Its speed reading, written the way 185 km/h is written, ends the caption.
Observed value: 125 km/h
